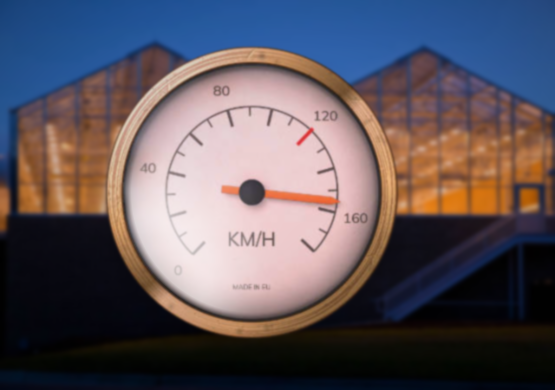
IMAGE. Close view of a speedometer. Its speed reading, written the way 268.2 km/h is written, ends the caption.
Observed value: 155 km/h
